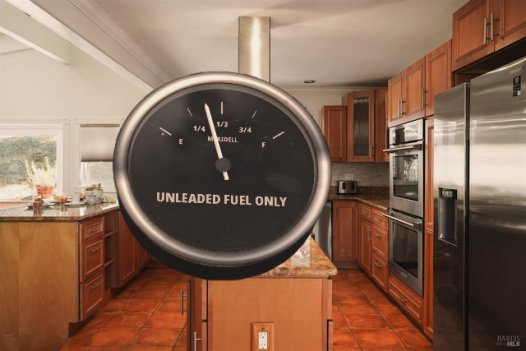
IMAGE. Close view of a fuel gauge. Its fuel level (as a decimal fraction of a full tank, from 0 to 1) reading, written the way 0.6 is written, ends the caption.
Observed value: 0.375
